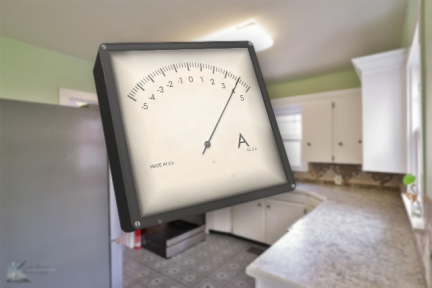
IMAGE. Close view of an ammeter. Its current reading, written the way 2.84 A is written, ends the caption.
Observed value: 4 A
